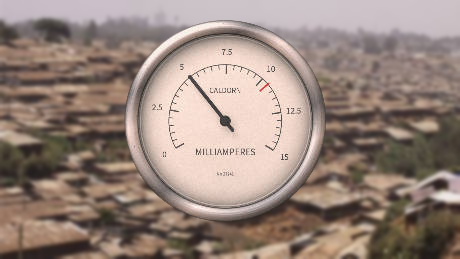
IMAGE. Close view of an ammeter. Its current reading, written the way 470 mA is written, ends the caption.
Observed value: 5 mA
